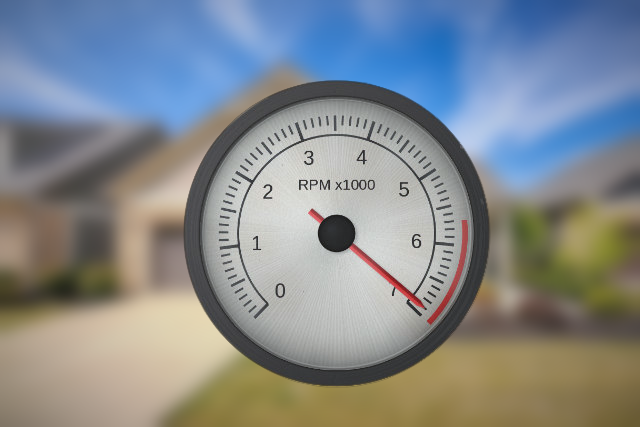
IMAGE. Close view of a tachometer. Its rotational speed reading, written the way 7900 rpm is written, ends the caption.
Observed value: 6900 rpm
